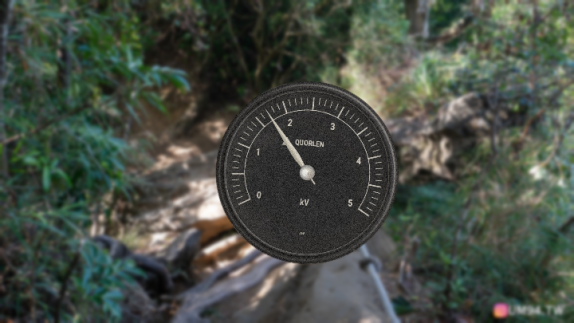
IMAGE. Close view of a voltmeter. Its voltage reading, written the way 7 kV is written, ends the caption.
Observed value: 1.7 kV
